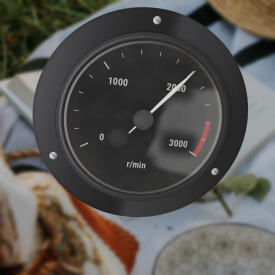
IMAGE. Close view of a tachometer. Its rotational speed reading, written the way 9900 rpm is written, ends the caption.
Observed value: 2000 rpm
